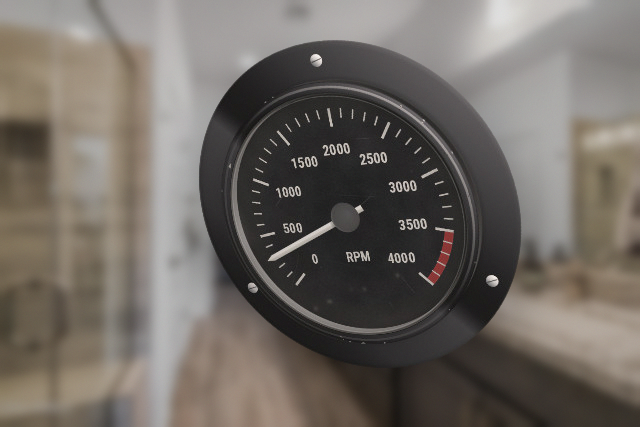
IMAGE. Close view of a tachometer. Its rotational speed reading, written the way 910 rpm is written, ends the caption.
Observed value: 300 rpm
